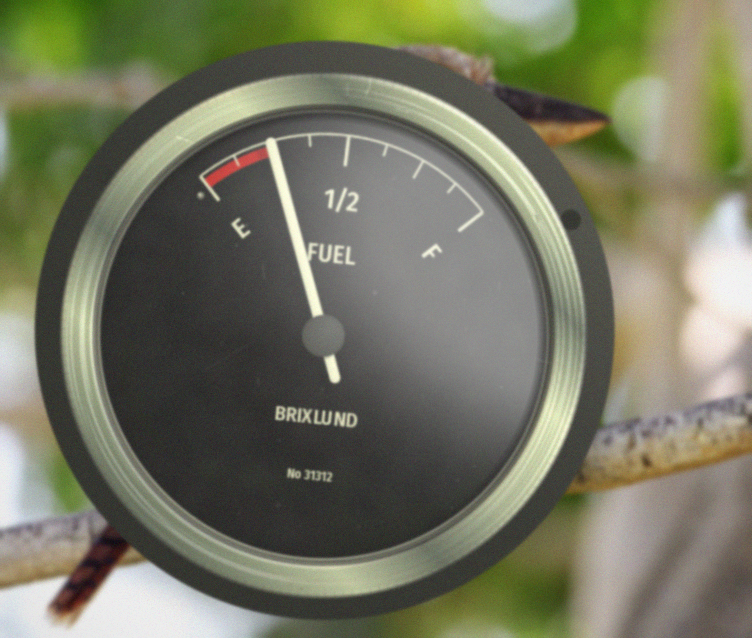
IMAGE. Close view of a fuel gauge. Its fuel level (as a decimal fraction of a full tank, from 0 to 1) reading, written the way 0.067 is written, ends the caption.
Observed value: 0.25
